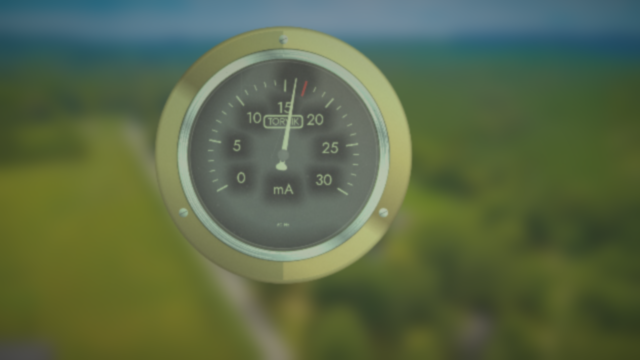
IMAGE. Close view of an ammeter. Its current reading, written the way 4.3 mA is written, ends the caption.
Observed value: 16 mA
